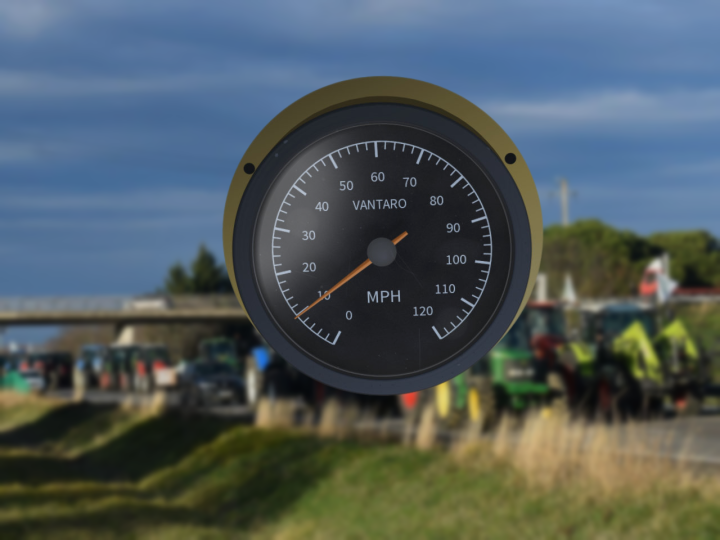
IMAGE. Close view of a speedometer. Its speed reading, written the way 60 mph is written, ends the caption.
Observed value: 10 mph
